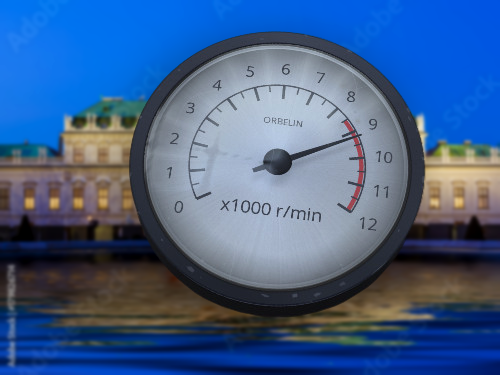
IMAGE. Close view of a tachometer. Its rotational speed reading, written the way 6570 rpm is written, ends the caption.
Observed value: 9250 rpm
